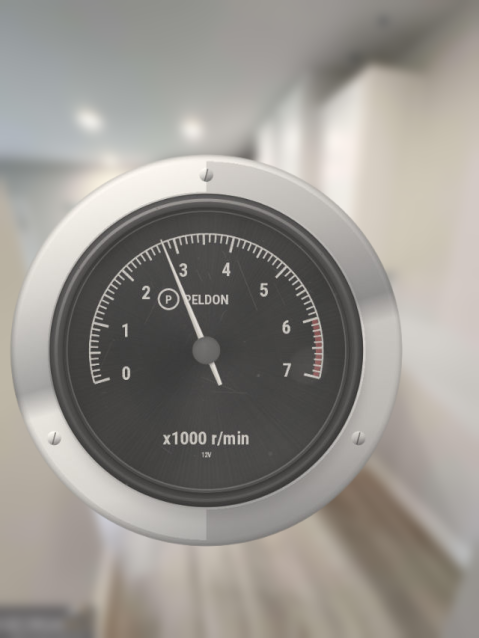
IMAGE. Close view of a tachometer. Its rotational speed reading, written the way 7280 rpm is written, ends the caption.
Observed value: 2800 rpm
